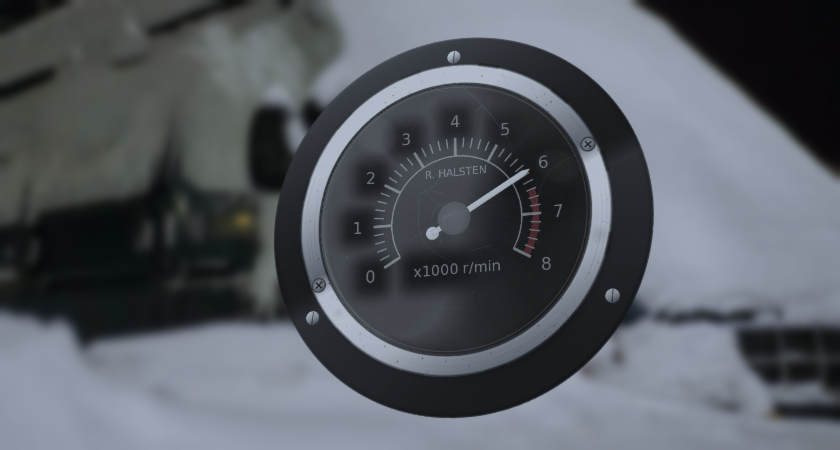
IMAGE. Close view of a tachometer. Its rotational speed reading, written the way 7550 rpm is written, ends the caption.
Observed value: 6000 rpm
